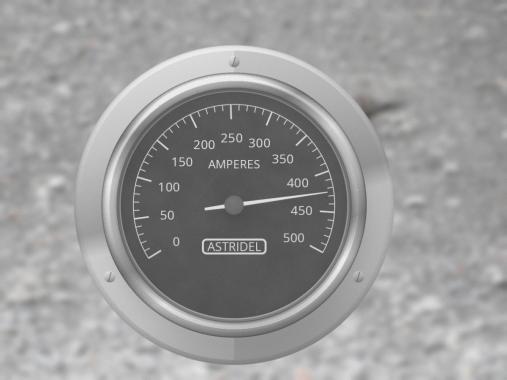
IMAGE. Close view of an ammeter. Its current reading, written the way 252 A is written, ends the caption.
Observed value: 425 A
